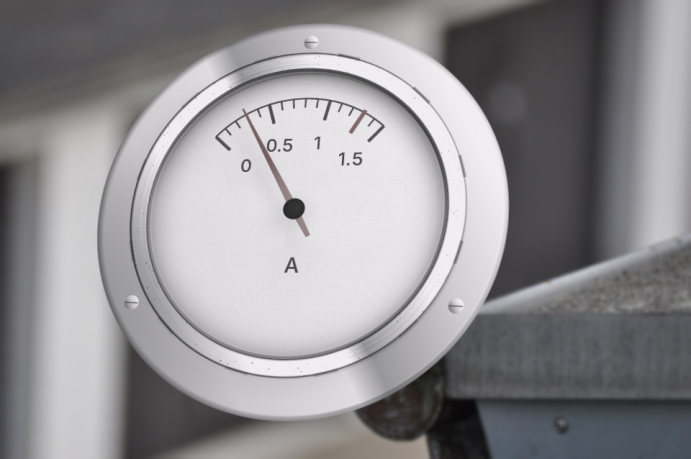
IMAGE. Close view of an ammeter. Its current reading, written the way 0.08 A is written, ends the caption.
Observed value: 0.3 A
